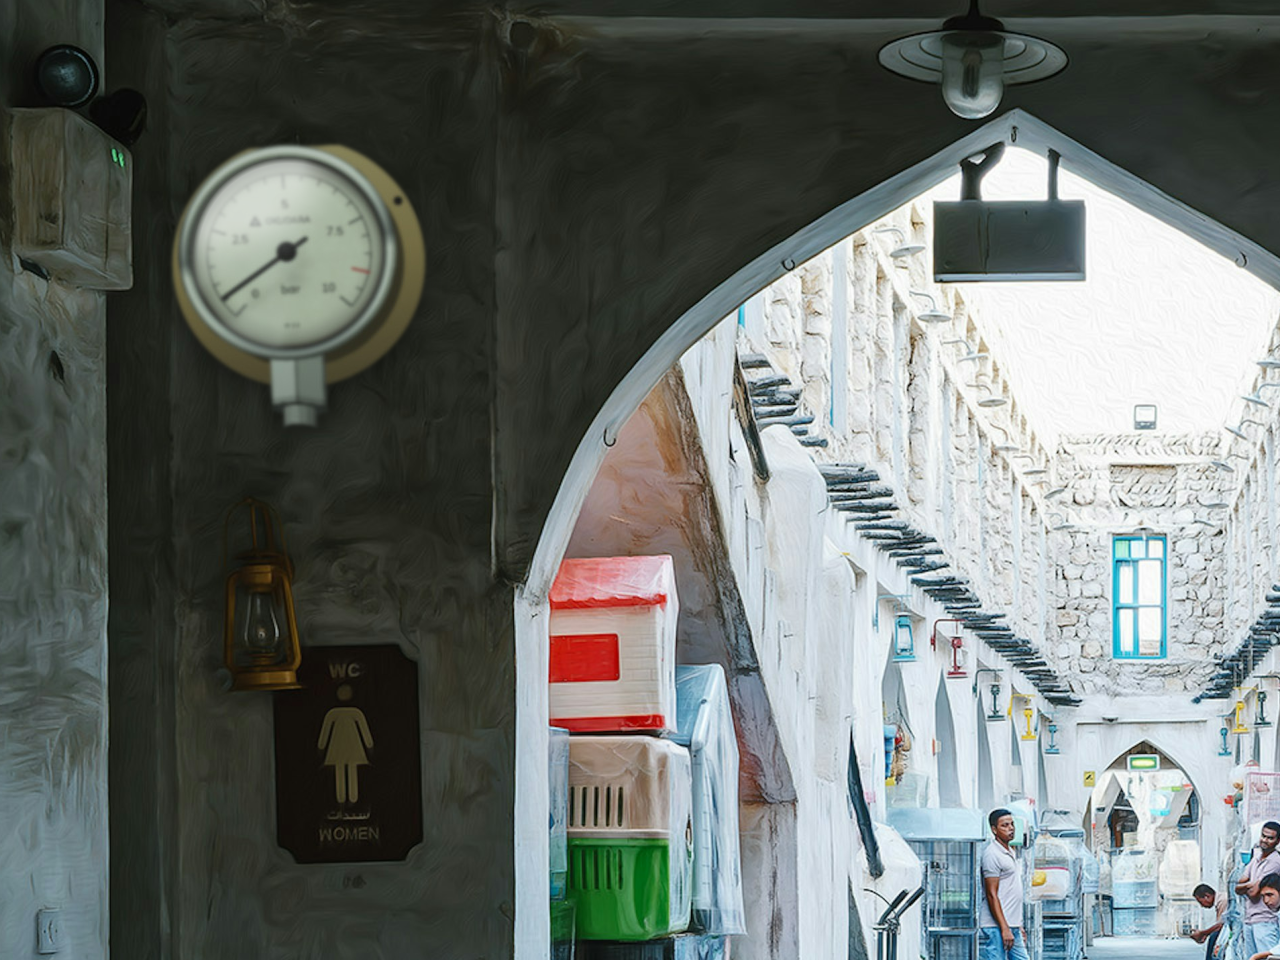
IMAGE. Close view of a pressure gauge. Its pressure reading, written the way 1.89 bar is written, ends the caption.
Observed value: 0.5 bar
